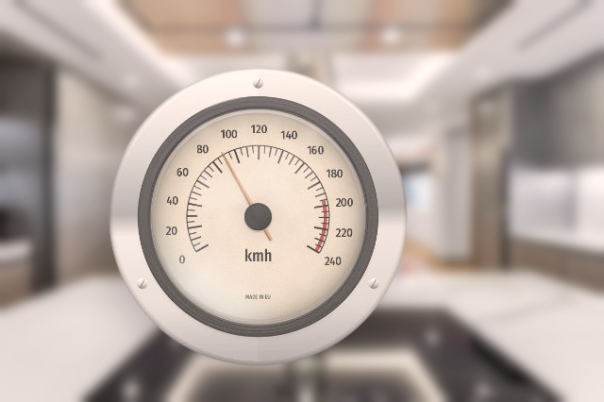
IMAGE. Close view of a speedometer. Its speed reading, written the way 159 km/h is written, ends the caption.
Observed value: 90 km/h
